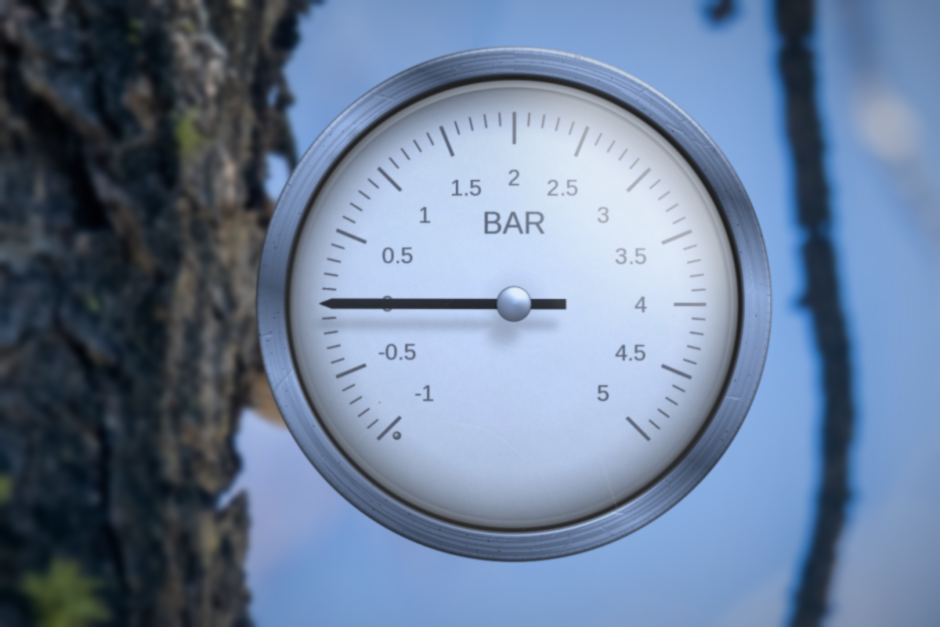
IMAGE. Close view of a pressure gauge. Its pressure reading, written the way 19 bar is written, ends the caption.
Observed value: 0 bar
